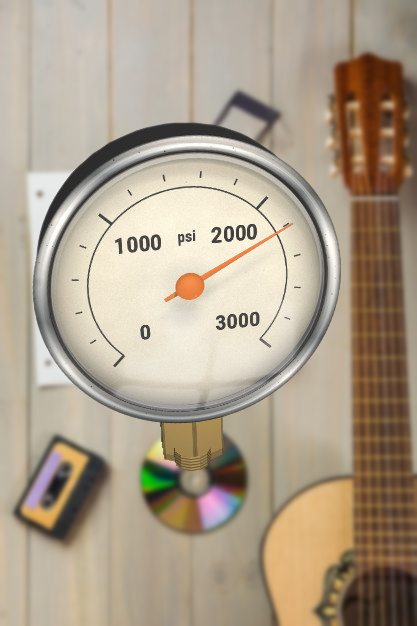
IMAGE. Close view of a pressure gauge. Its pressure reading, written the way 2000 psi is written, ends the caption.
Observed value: 2200 psi
